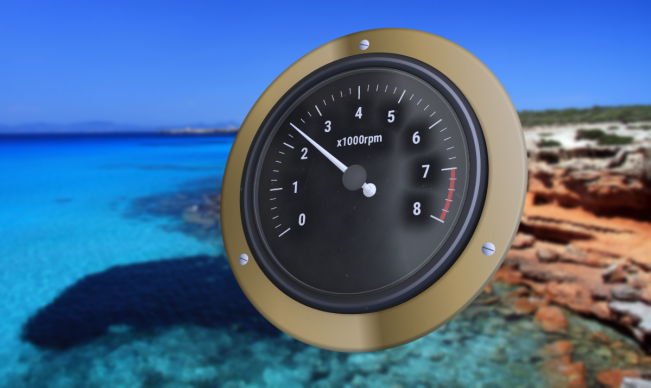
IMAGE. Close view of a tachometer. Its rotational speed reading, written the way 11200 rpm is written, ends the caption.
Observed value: 2400 rpm
